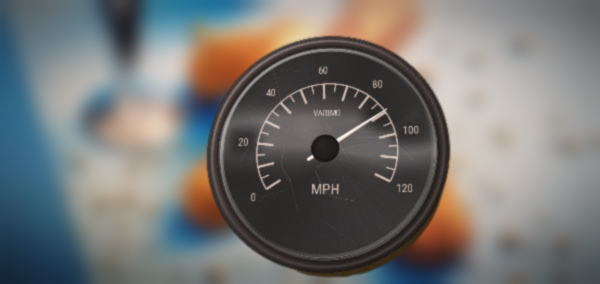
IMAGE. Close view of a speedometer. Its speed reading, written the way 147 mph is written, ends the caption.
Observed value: 90 mph
